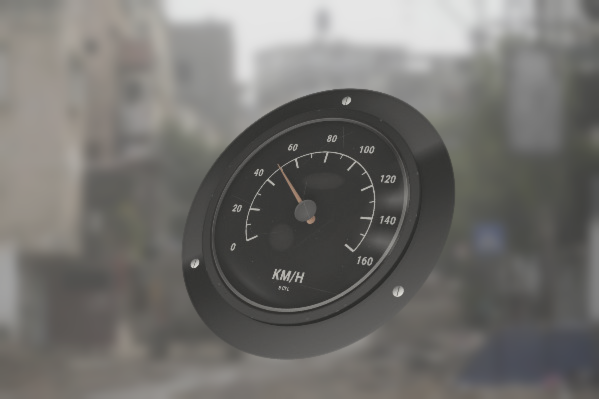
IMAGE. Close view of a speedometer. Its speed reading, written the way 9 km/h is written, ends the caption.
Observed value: 50 km/h
